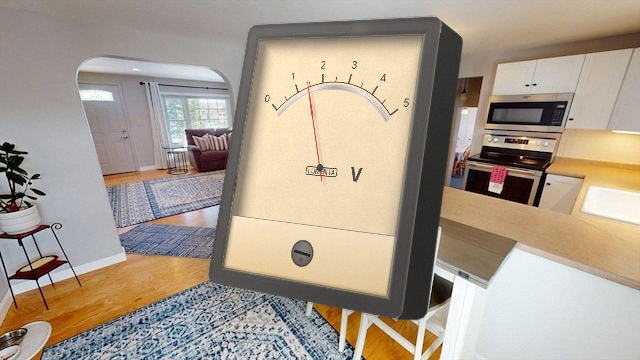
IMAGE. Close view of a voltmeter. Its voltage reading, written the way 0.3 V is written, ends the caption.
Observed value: 1.5 V
